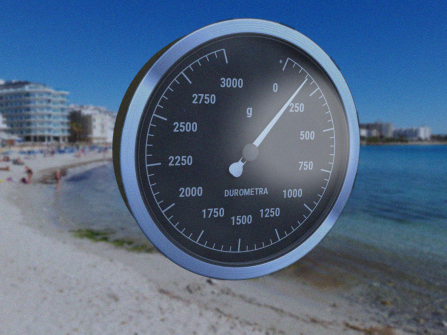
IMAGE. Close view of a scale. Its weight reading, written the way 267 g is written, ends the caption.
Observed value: 150 g
